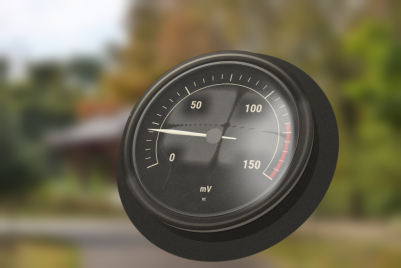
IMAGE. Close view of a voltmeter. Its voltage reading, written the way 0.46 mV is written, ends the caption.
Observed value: 20 mV
